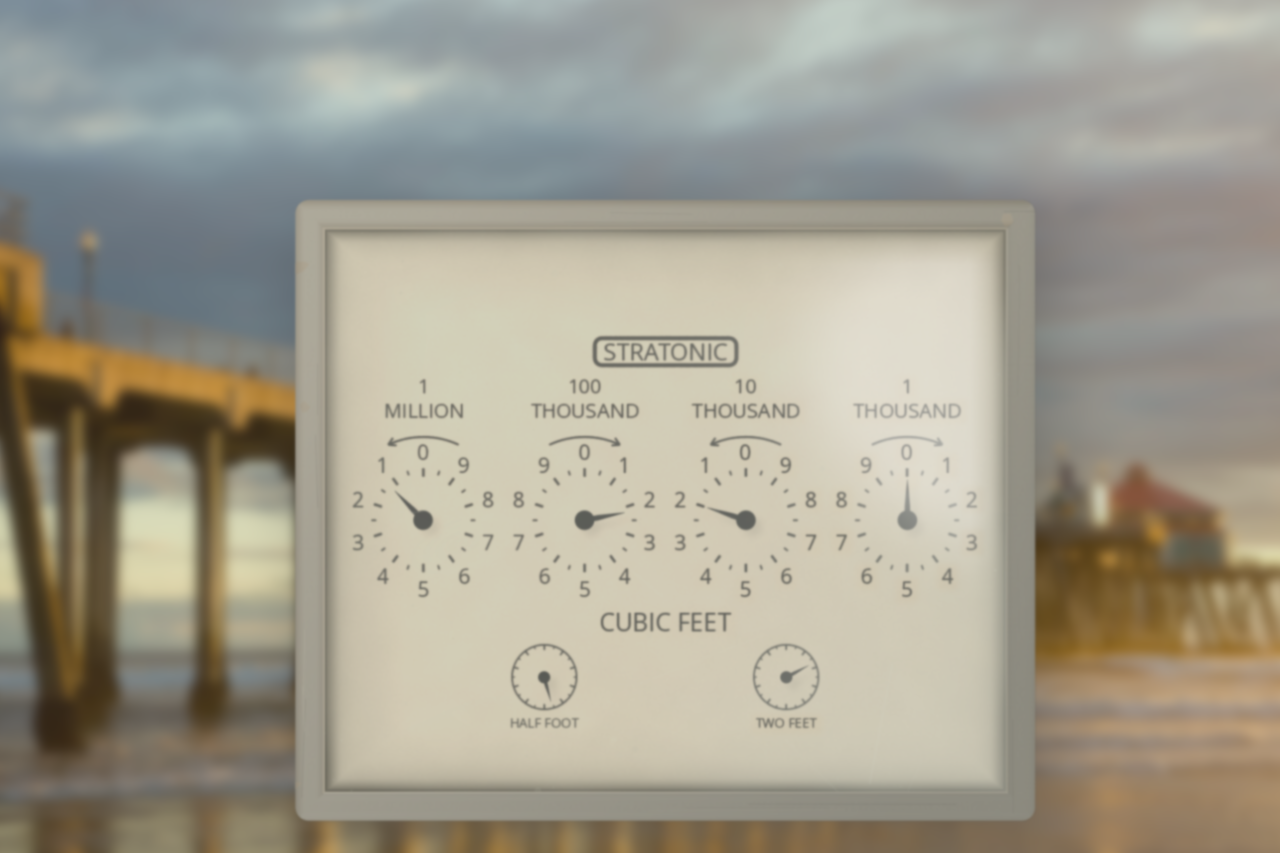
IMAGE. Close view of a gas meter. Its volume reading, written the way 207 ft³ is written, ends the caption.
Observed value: 122000 ft³
